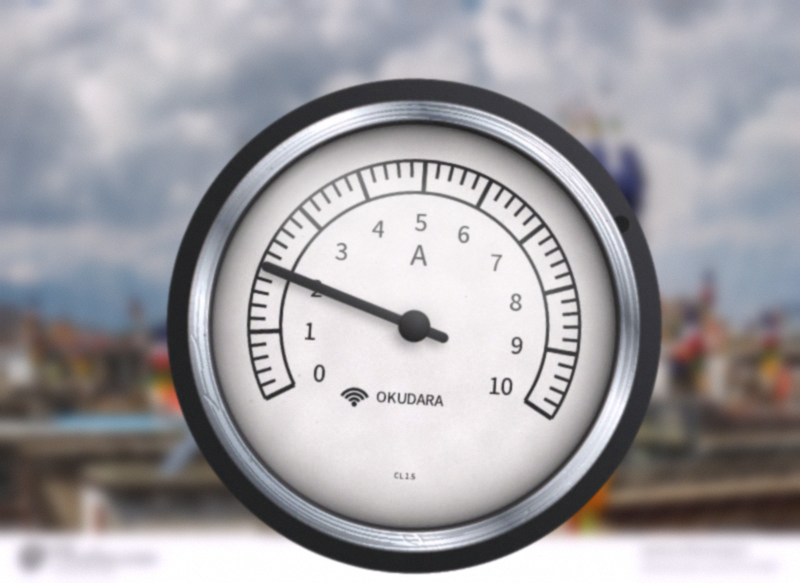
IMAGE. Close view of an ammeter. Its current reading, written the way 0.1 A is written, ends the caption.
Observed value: 2 A
